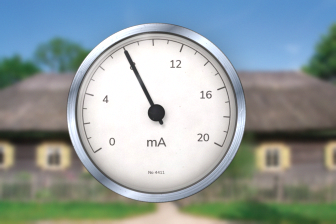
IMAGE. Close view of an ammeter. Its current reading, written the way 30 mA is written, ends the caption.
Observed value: 8 mA
